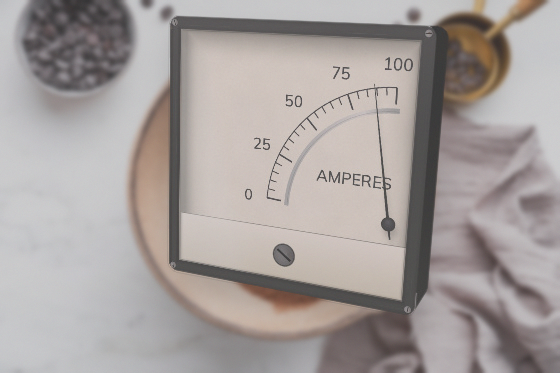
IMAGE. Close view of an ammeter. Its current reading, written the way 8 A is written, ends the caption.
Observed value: 90 A
